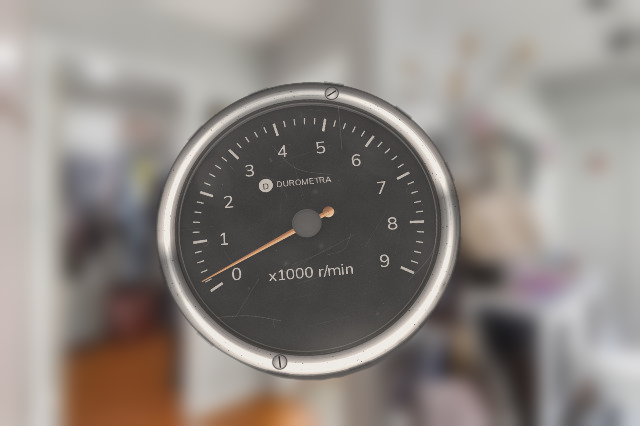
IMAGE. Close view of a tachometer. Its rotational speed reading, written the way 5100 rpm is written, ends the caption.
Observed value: 200 rpm
